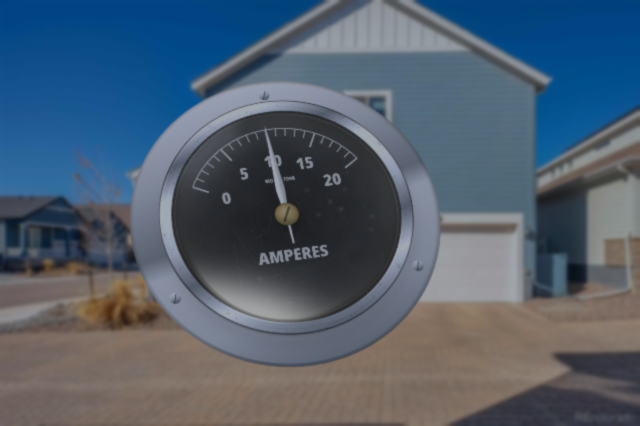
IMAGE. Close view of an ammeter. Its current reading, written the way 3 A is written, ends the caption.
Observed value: 10 A
